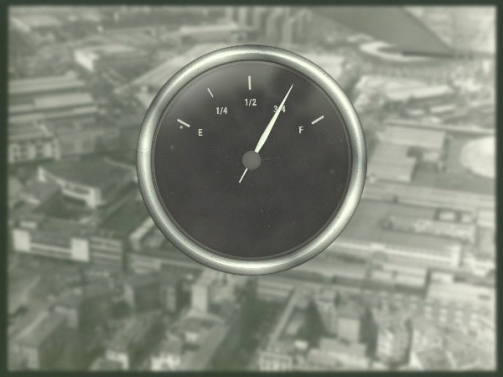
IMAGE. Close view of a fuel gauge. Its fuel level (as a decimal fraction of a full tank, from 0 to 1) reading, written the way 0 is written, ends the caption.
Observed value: 0.75
